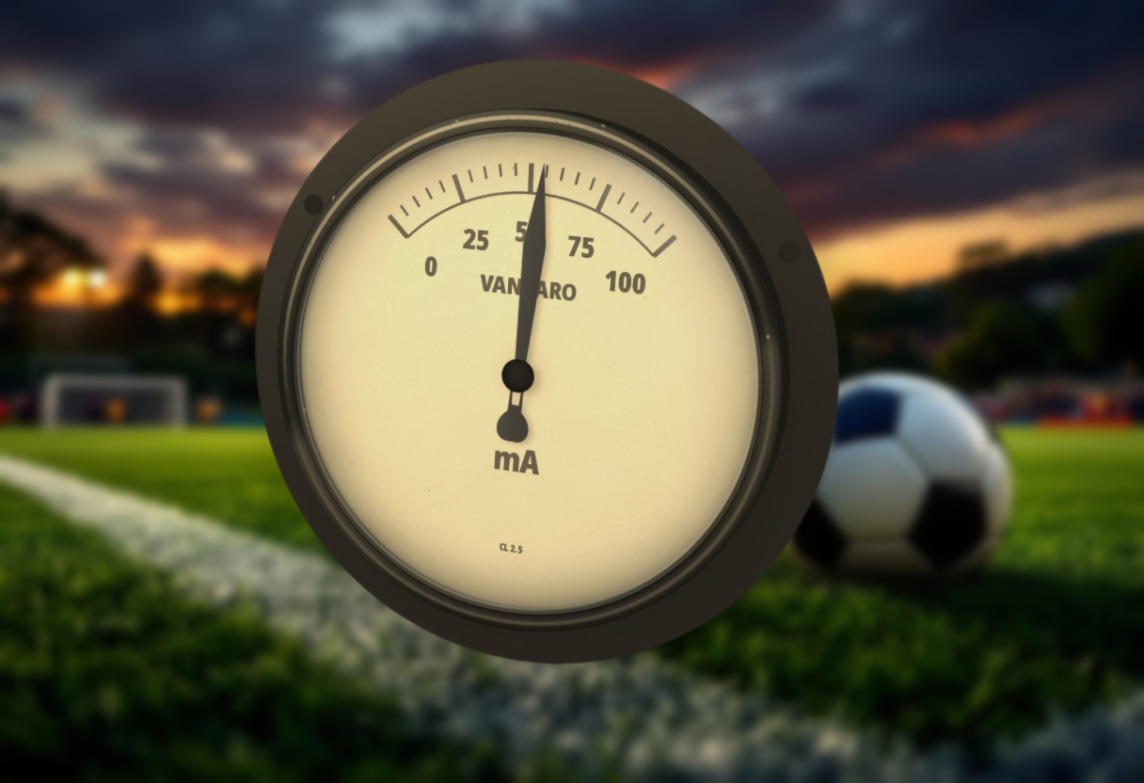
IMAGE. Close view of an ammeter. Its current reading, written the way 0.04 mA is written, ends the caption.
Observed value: 55 mA
